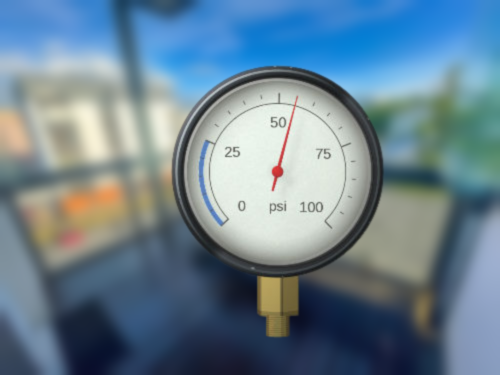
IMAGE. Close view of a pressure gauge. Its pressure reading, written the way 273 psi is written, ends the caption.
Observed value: 55 psi
